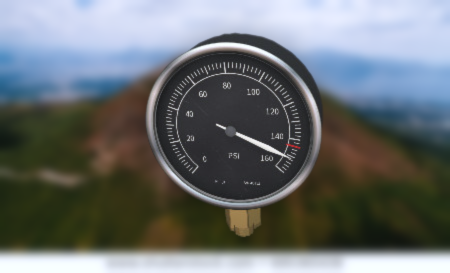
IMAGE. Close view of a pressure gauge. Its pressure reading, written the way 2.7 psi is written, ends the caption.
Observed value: 150 psi
